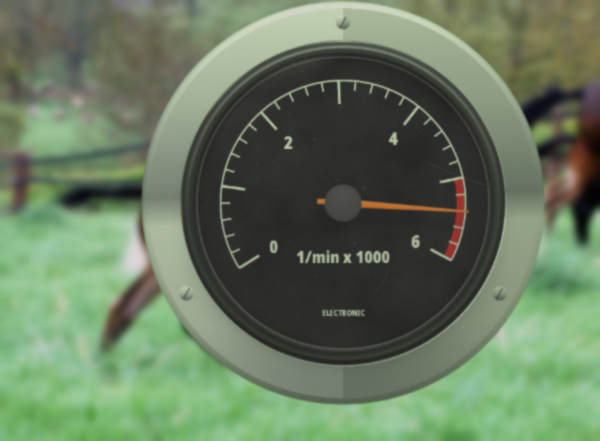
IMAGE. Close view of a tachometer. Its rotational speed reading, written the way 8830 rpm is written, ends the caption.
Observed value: 5400 rpm
